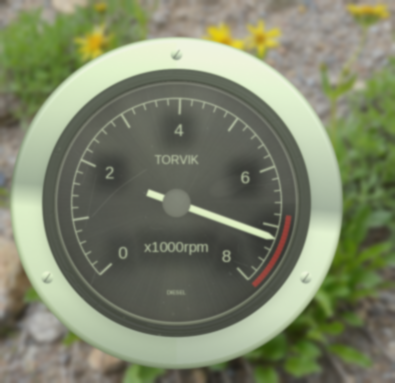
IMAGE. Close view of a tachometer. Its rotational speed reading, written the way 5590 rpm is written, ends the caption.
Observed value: 7200 rpm
